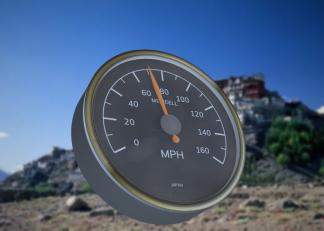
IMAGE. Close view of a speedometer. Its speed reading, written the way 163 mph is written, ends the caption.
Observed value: 70 mph
